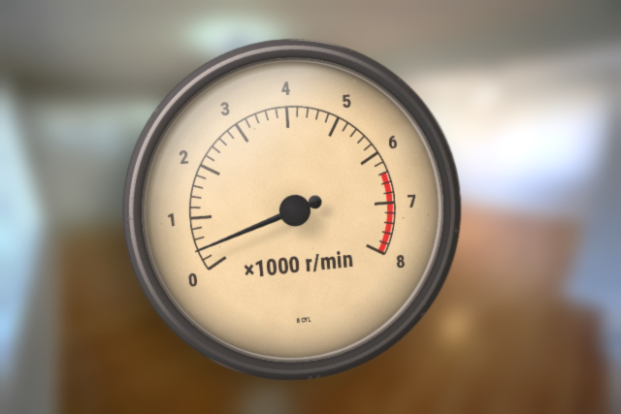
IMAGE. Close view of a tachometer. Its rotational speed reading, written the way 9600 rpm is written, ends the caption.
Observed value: 400 rpm
